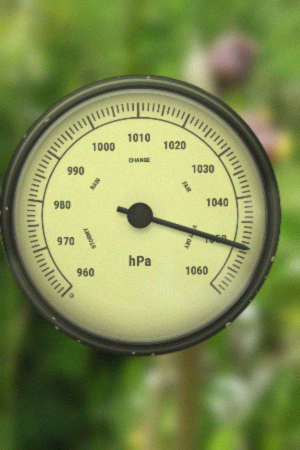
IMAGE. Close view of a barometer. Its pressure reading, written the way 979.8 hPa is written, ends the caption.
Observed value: 1050 hPa
